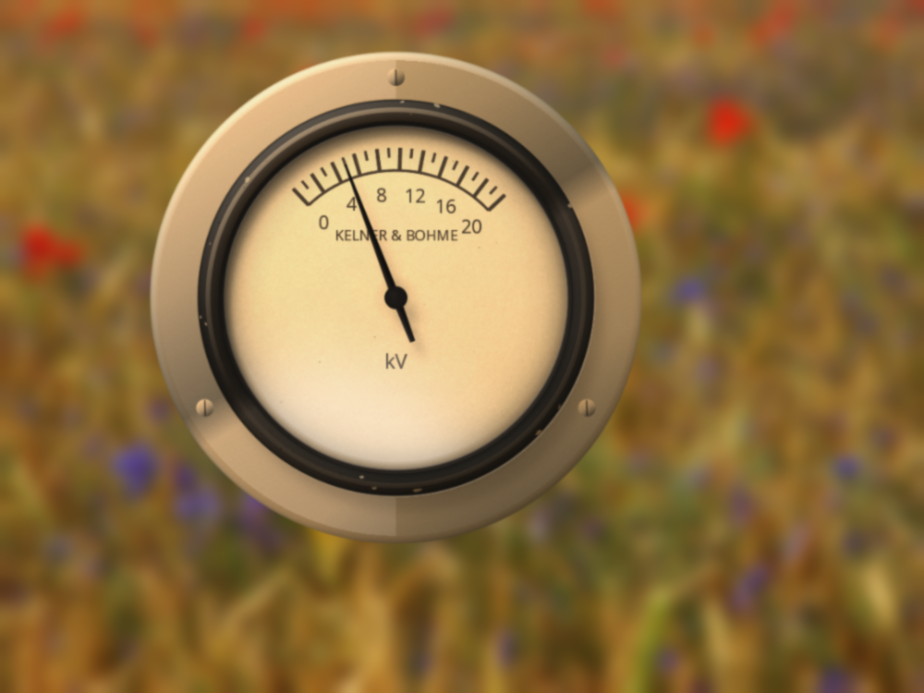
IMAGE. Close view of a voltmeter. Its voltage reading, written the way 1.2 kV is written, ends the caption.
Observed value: 5 kV
